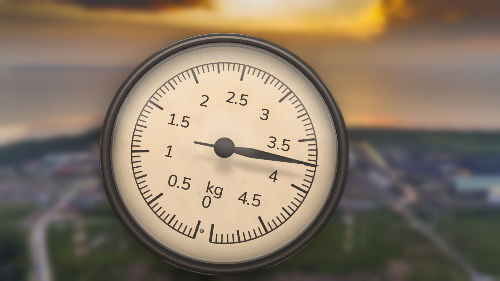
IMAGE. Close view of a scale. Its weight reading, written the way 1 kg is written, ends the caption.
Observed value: 3.75 kg
